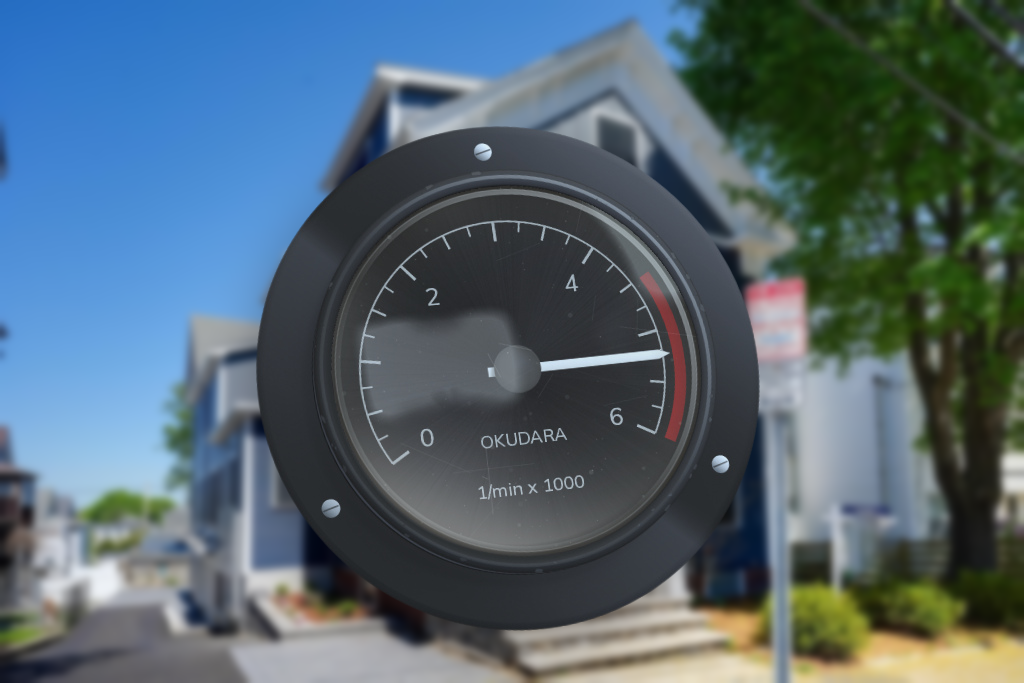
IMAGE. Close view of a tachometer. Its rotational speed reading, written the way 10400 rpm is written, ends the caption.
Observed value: 5250 rpm
